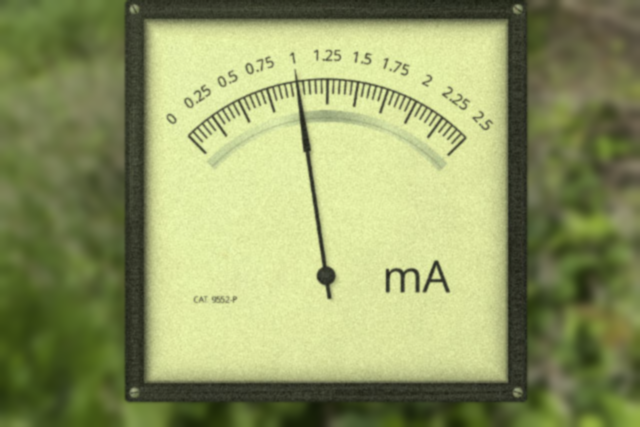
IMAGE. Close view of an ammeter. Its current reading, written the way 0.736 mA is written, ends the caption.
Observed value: 1 mA
